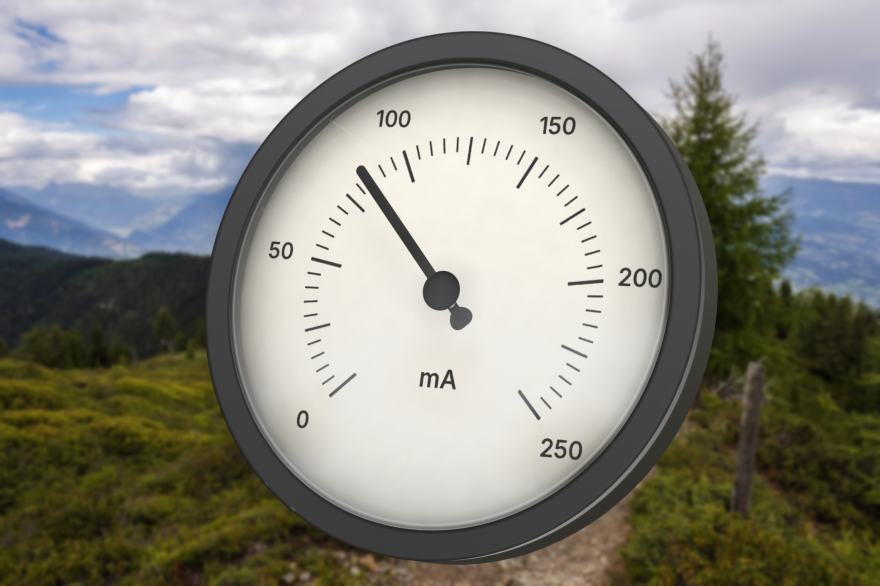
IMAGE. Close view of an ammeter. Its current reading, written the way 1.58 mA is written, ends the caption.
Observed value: 85 mA
